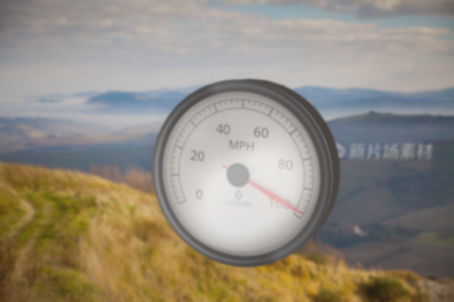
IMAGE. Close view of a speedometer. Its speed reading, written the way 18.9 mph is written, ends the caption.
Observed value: 98 mph
